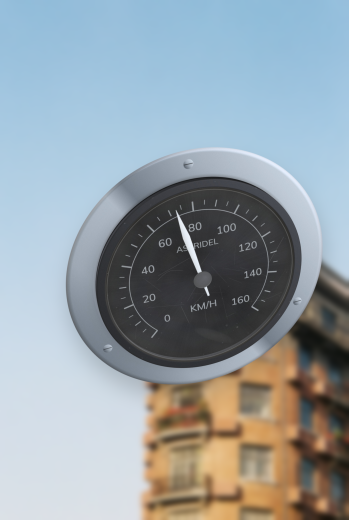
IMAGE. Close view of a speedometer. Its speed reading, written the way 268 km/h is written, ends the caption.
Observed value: 72.5 km/h
